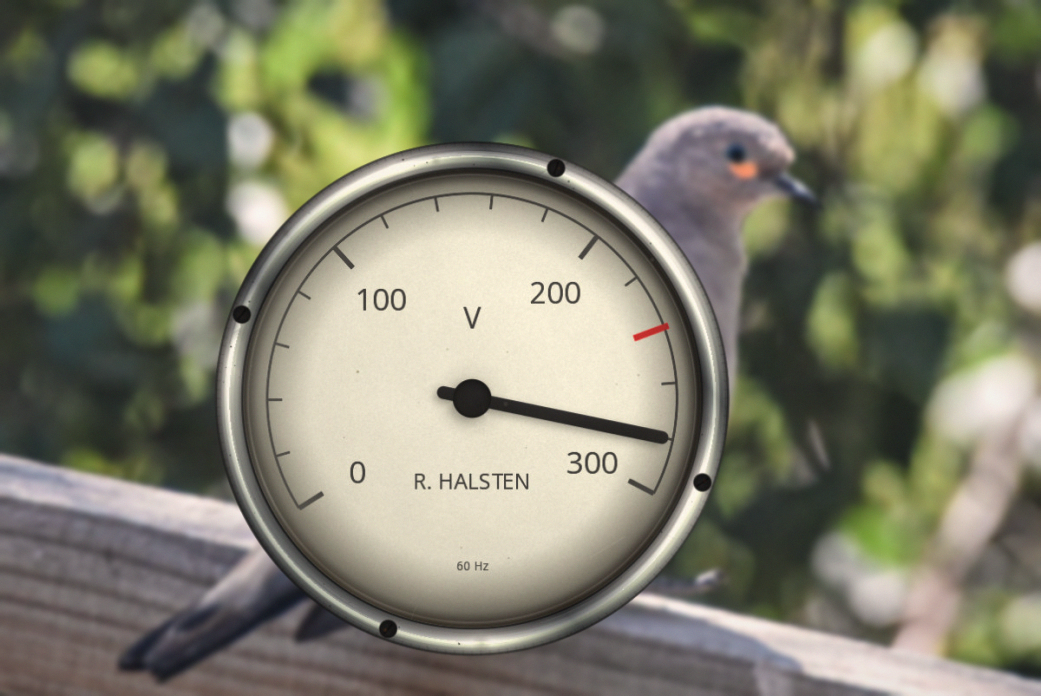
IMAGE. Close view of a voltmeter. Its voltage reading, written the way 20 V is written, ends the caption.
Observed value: 280 V
